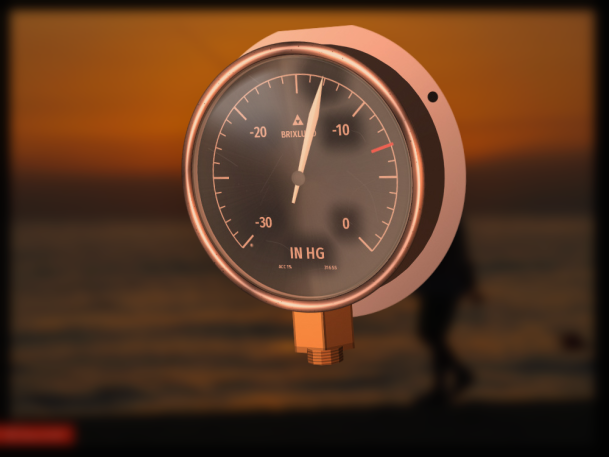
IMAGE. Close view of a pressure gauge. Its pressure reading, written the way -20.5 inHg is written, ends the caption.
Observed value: -13 inHg
